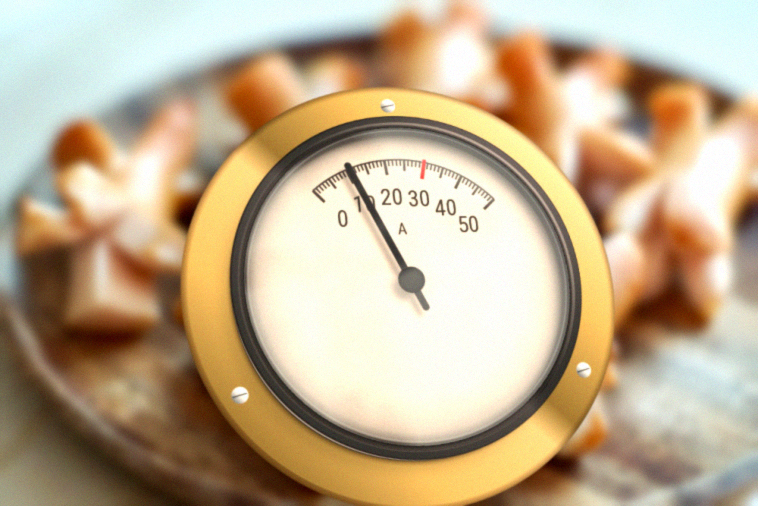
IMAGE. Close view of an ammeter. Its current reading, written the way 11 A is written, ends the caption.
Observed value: 10 A
